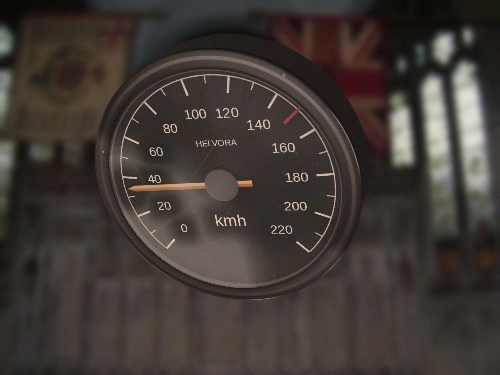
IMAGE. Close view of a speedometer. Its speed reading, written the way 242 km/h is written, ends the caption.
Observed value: 35 km/h
